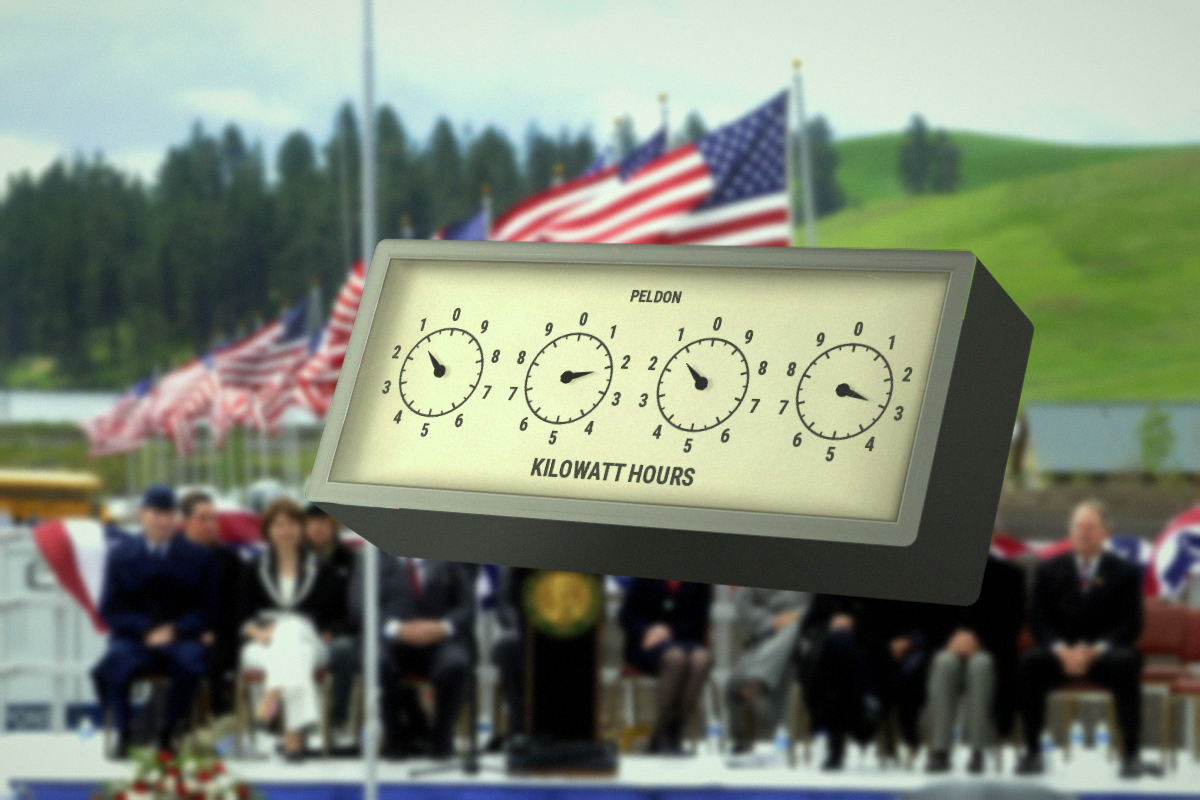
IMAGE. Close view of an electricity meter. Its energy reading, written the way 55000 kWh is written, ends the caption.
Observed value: 1213 kWh
